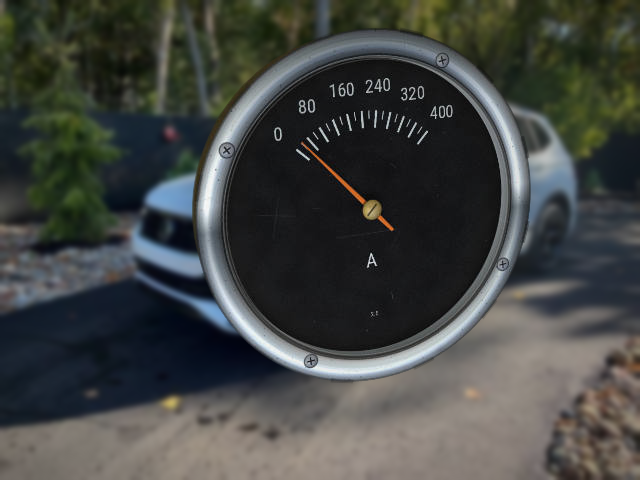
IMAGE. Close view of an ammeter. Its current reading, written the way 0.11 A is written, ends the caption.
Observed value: 20 A
